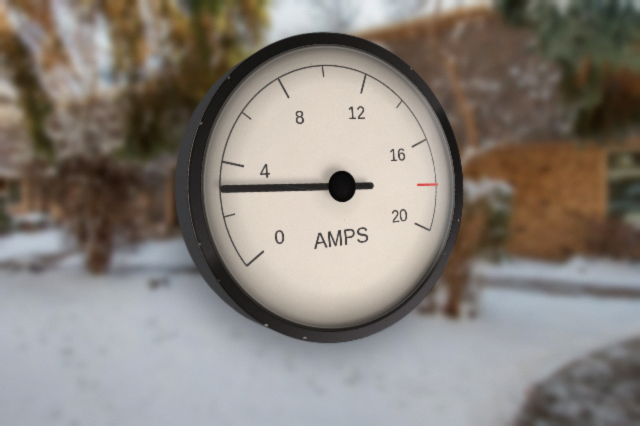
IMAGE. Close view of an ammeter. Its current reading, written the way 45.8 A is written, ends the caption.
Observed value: 3 A
